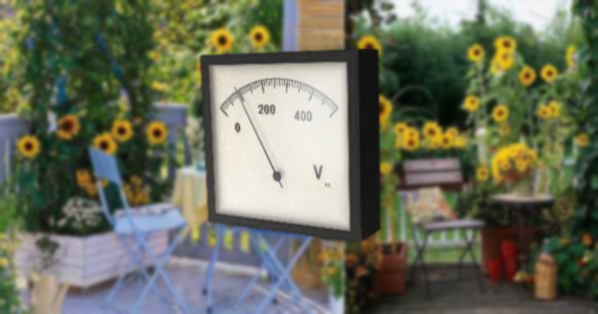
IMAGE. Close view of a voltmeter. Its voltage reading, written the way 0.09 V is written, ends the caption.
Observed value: 100 V
